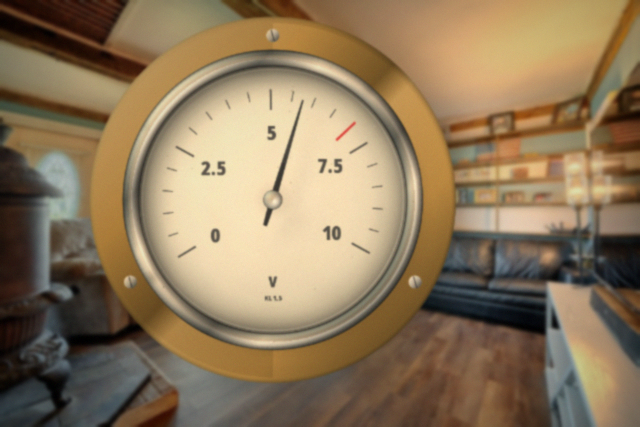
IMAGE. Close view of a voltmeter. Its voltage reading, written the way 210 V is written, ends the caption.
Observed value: 5.75 V
